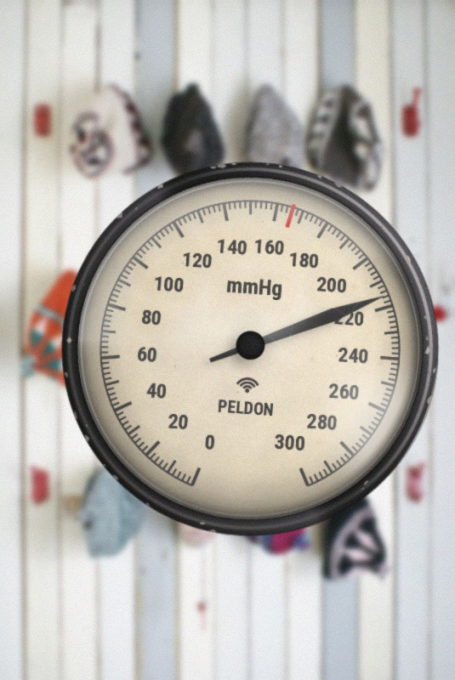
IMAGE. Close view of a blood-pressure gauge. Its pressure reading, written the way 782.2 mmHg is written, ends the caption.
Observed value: 216 mmHg
